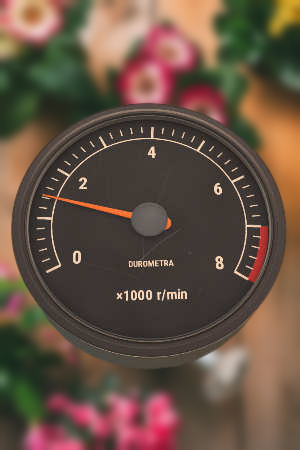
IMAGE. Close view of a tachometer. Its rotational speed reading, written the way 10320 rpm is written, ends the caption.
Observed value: 1400 rpm
